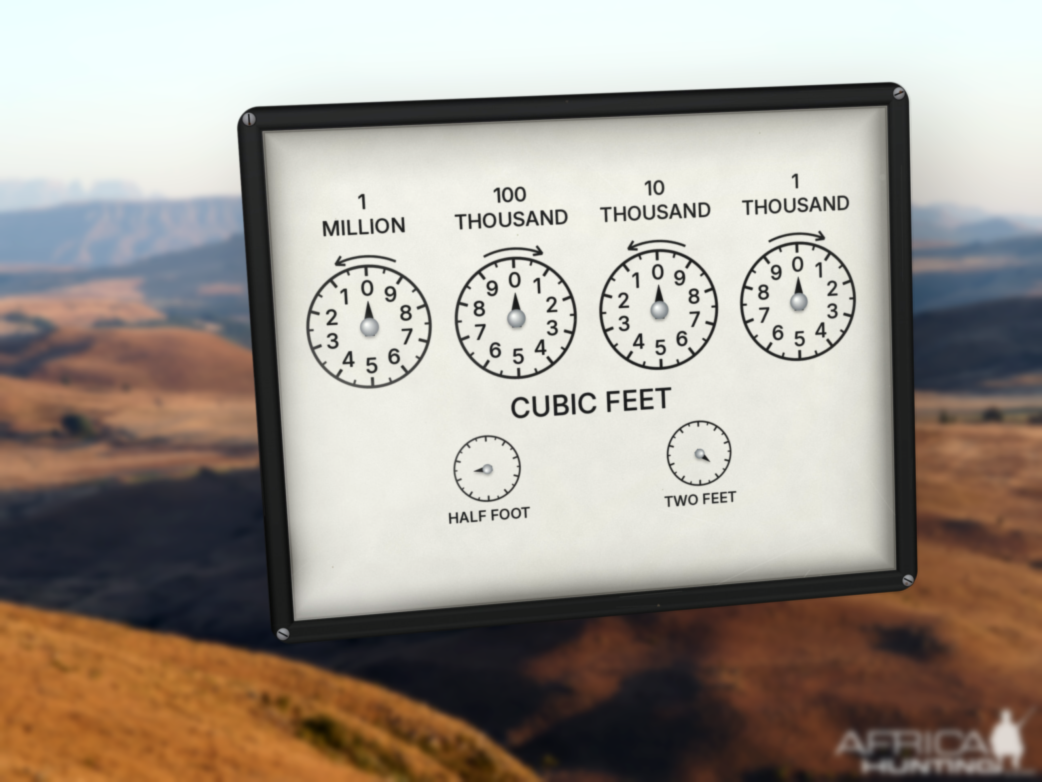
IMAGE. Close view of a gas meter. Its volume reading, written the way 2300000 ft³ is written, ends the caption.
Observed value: 0 ft³
